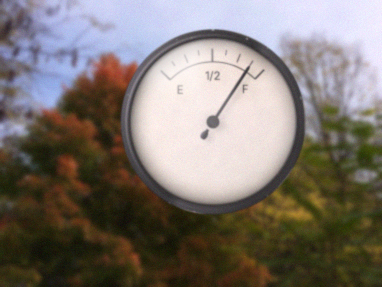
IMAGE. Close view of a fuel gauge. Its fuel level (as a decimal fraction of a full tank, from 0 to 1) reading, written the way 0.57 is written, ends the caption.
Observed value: 0.875
